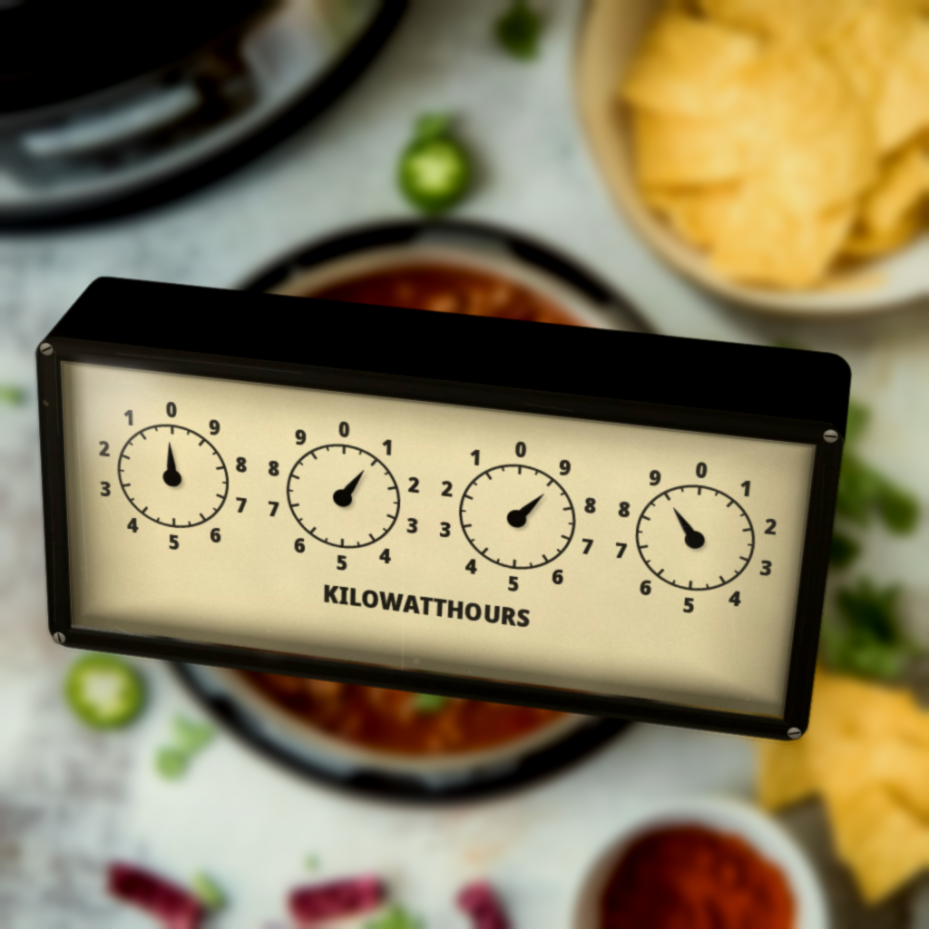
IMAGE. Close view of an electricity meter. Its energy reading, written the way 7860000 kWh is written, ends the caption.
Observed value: 89 kWh
